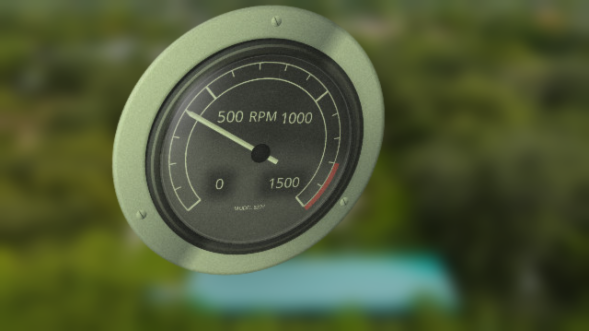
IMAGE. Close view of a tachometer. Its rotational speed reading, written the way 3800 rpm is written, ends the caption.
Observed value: 400 rpm
